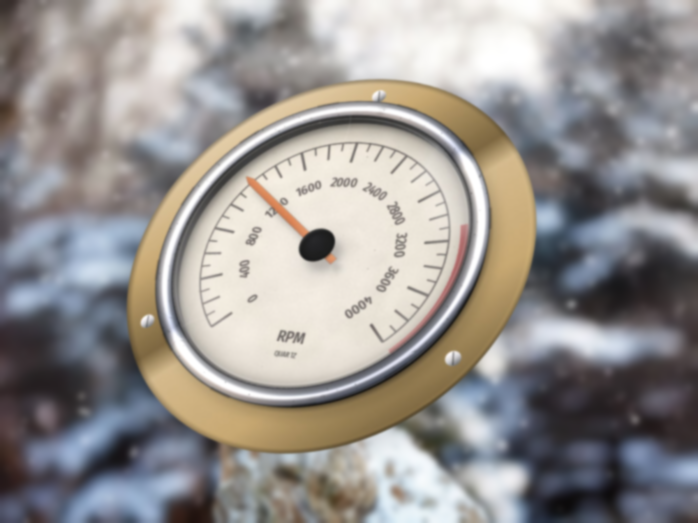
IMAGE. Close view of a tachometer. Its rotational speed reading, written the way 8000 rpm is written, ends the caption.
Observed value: 1200 rpm
